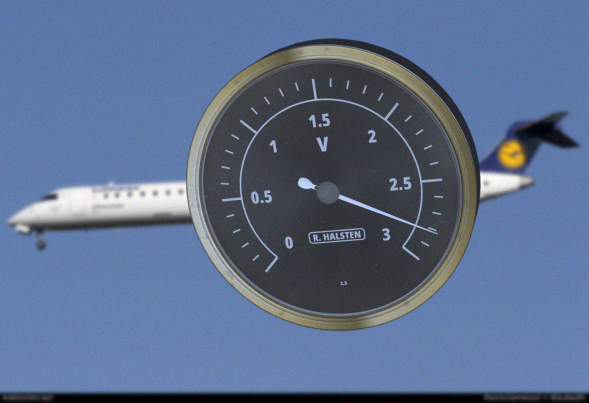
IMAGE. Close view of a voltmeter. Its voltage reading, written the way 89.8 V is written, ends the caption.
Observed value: 2.8 V
